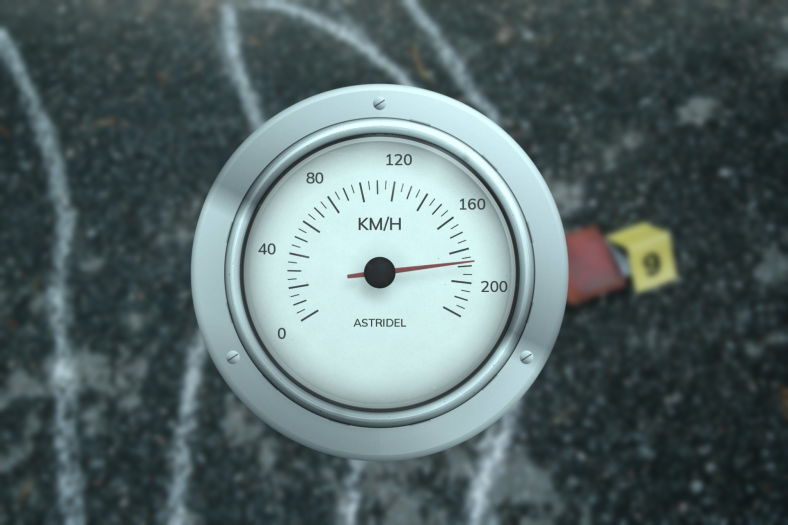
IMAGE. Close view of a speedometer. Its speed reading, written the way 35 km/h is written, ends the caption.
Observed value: 187.5 km/h
